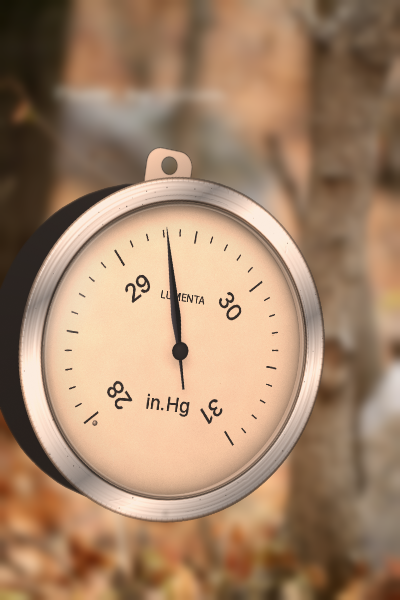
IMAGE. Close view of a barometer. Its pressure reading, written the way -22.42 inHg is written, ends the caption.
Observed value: 29.3 inHg
